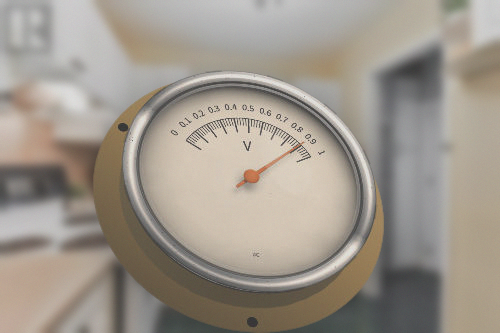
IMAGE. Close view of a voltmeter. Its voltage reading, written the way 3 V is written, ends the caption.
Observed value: 0.9 V
